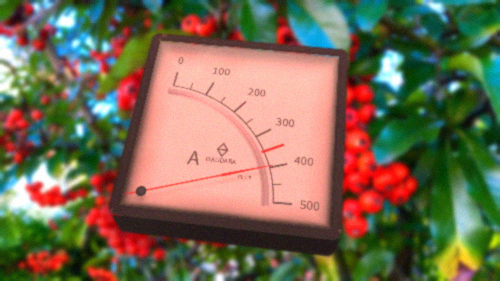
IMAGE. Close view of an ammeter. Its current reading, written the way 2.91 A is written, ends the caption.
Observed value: 400 A
